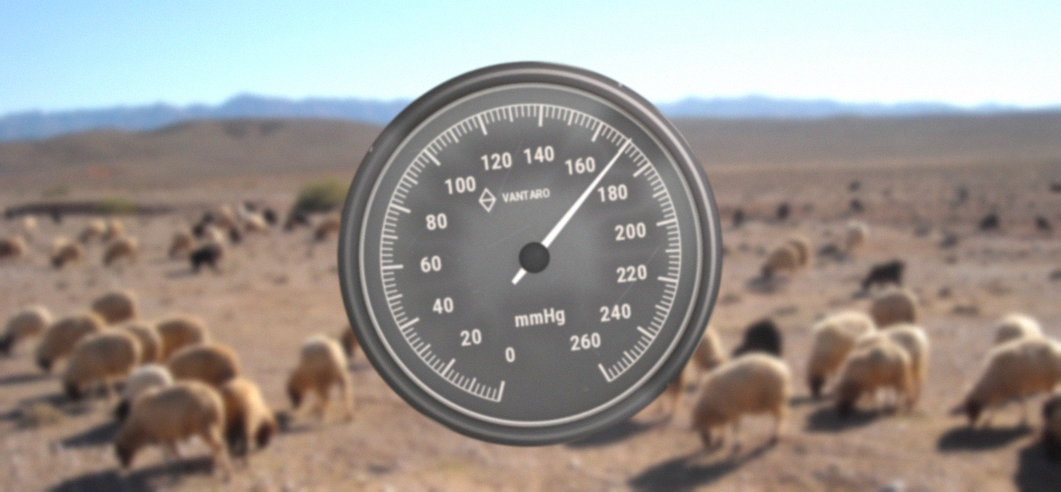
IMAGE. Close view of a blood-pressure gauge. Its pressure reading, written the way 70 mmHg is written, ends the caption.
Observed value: 170 mmHg
